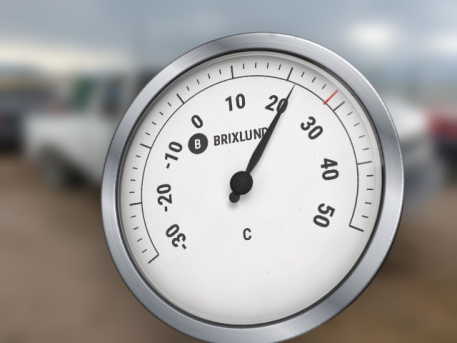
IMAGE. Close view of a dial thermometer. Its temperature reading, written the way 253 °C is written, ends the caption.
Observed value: 22 °C
